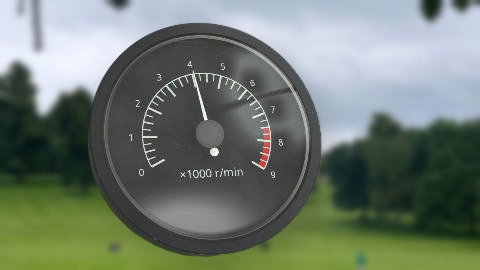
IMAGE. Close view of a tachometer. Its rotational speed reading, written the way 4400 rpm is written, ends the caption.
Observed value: 4000 rpm
